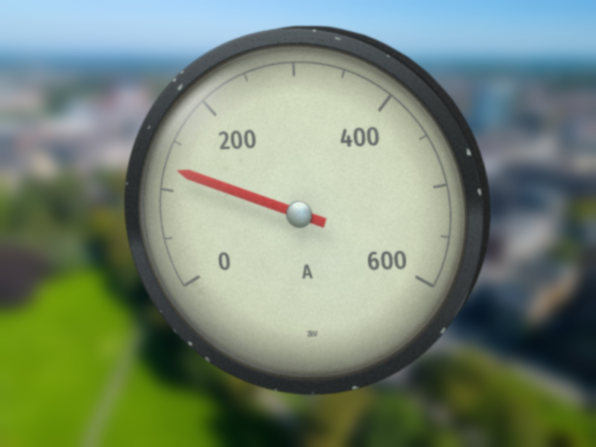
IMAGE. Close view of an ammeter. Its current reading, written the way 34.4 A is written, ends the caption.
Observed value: 125 A
